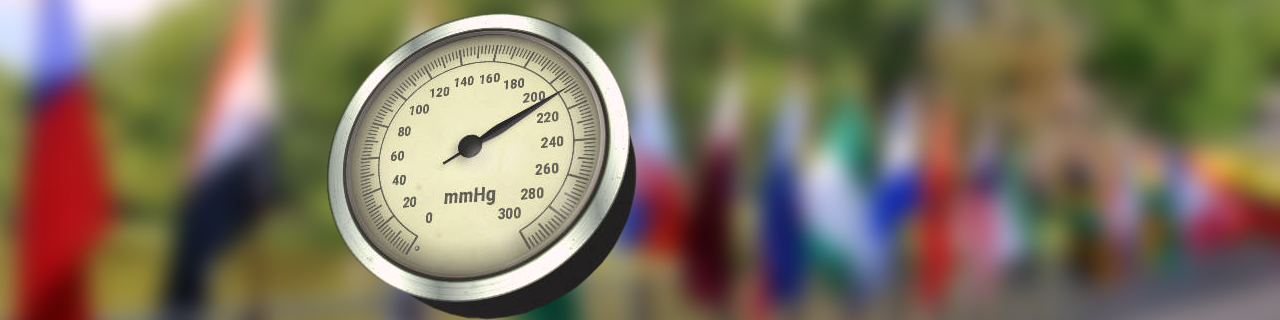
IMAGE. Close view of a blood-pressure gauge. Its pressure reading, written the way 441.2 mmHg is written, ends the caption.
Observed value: 210 mmHg
